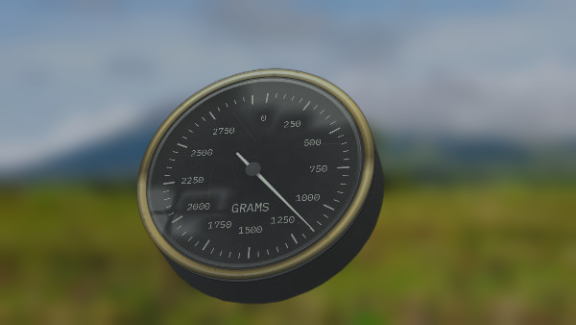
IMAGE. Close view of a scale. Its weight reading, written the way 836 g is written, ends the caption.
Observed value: 1150 g
